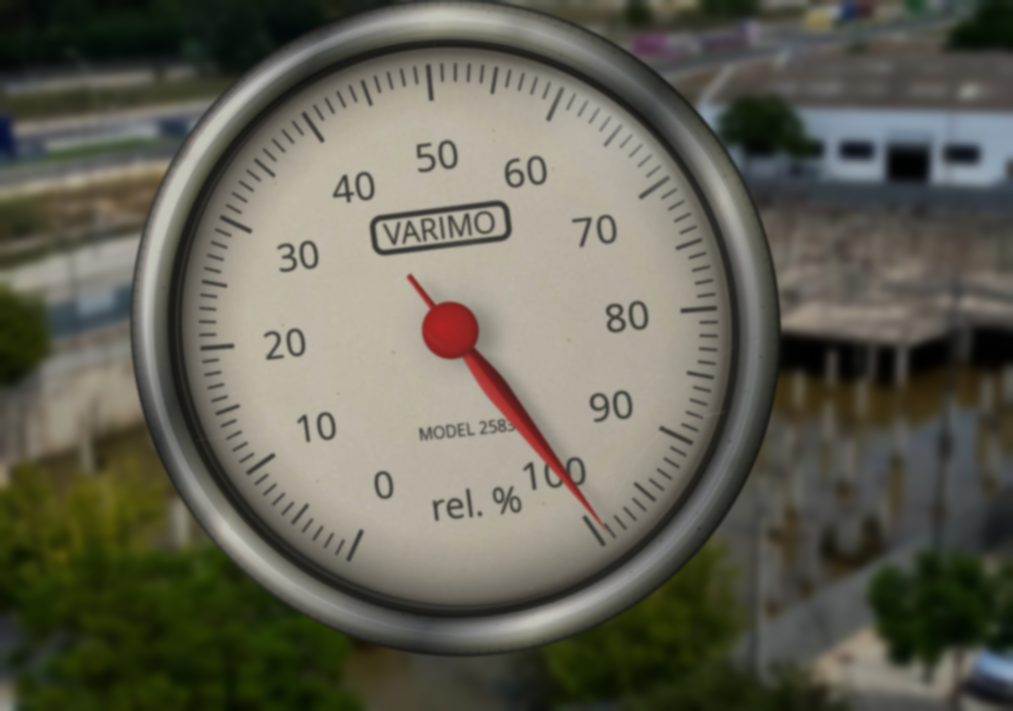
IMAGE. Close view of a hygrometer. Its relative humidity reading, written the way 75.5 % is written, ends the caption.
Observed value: 99 %
